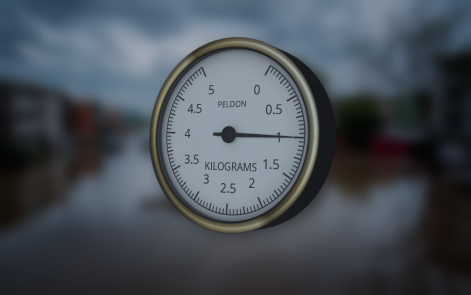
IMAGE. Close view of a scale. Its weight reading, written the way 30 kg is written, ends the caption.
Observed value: 1 kg
